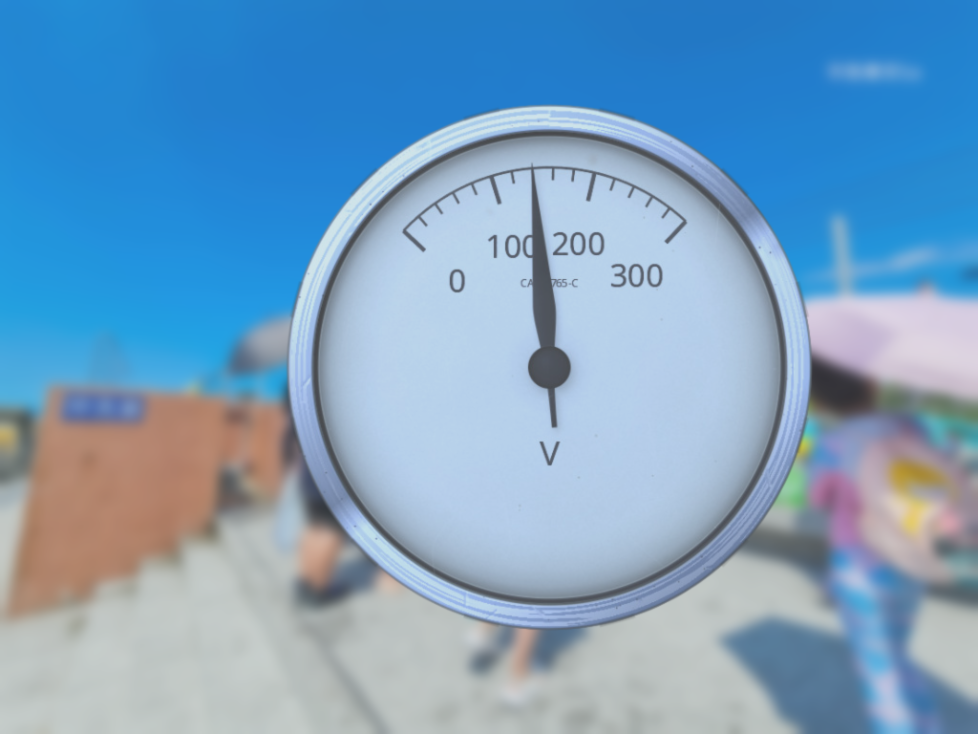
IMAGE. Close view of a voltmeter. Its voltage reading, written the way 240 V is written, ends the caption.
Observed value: 140 V
